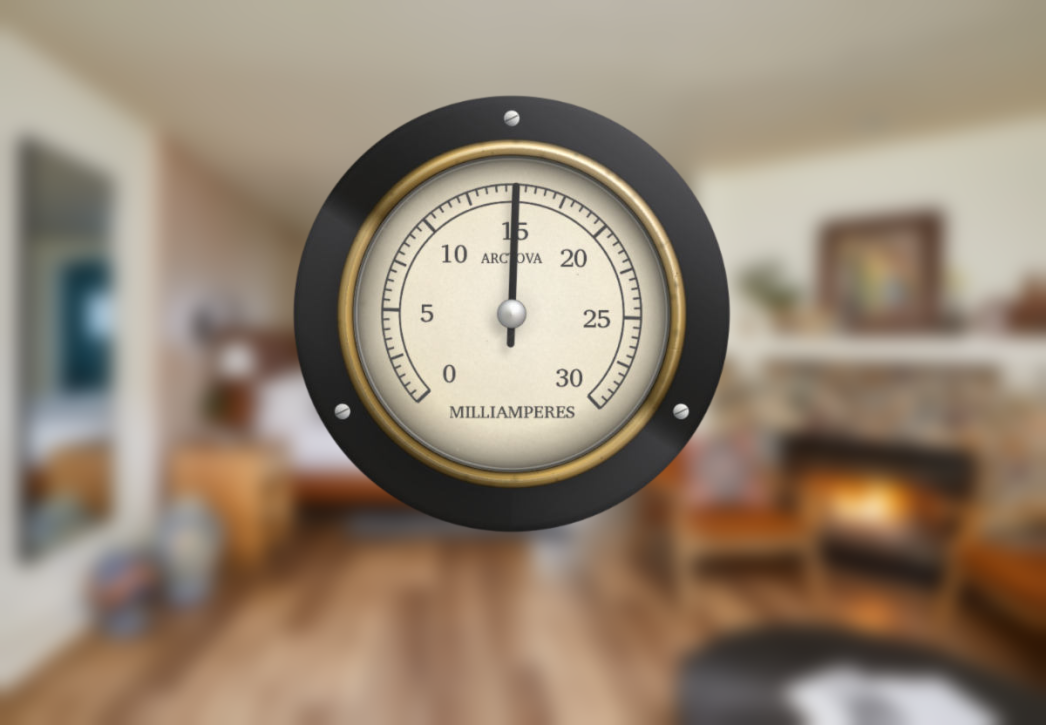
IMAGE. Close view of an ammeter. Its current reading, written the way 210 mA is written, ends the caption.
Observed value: 15 mA
